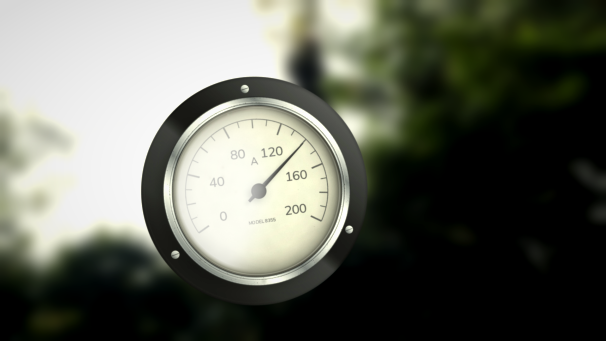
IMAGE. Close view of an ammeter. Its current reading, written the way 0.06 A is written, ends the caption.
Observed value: 140 A
